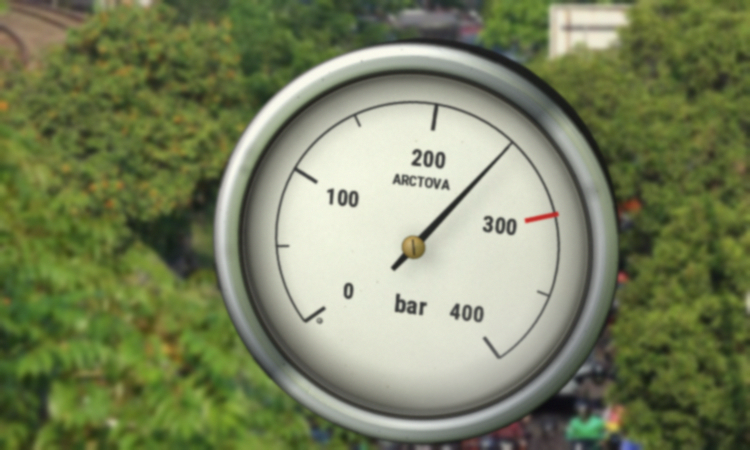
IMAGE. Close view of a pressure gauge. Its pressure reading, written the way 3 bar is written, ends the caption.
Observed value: 250 bar
